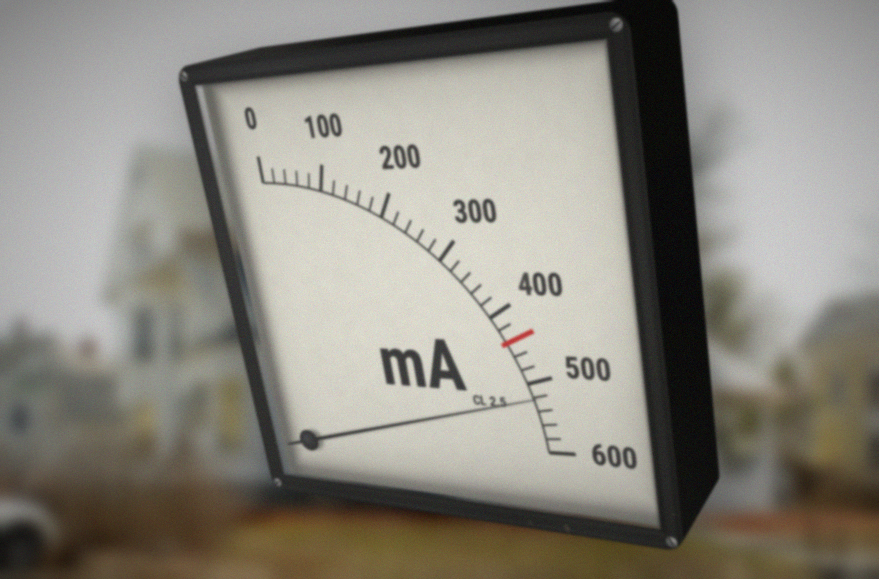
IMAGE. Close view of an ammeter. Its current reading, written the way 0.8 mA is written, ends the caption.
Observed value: 520 mA
